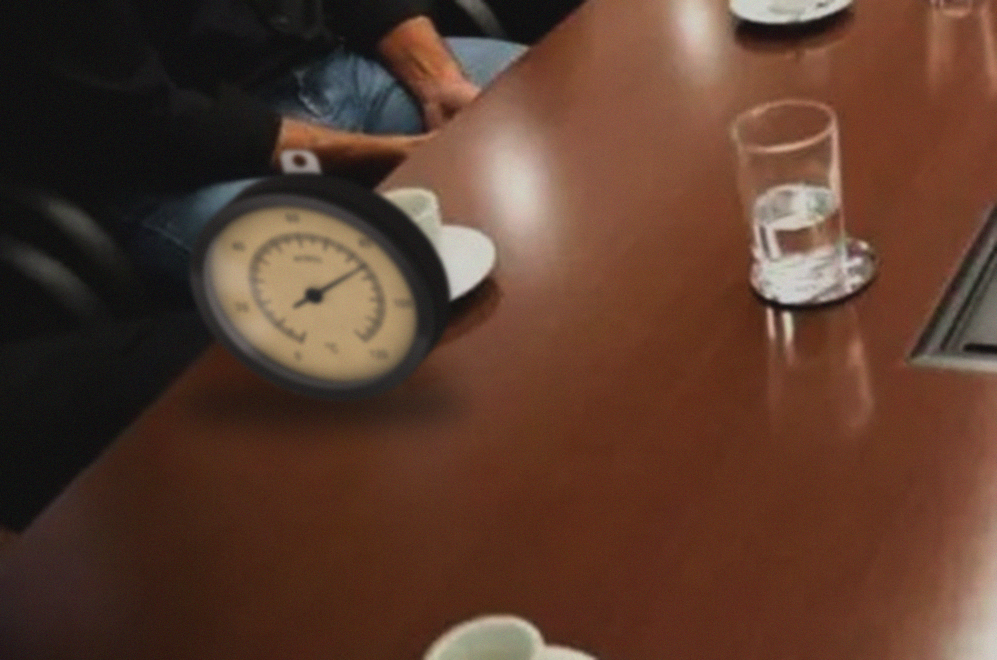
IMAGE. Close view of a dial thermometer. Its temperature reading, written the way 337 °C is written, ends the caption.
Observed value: 85 °C
